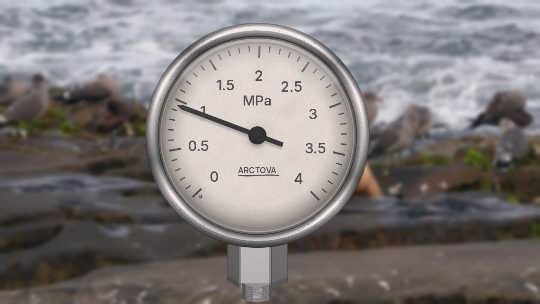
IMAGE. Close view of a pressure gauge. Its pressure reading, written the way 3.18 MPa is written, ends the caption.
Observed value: 0.95 MPa
